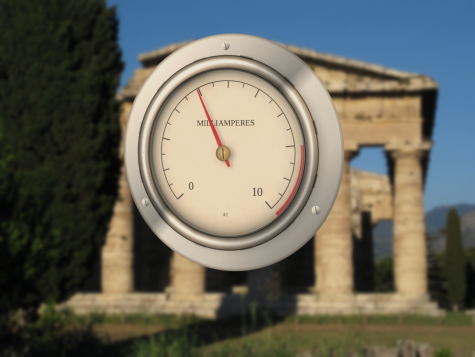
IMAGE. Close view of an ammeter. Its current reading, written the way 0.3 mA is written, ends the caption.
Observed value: 4 mA
